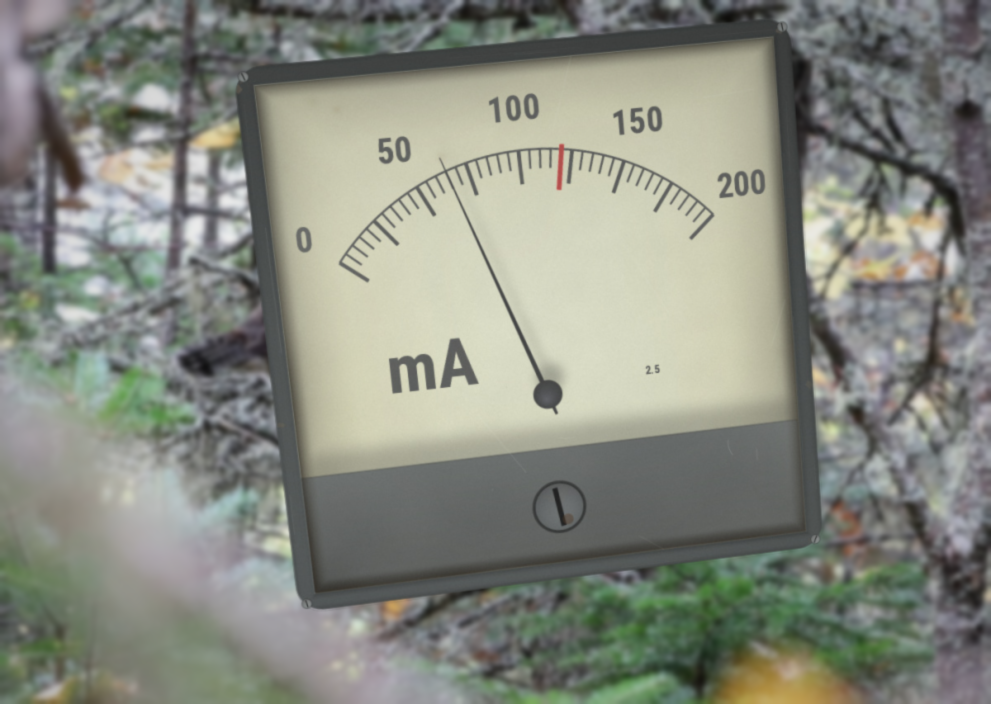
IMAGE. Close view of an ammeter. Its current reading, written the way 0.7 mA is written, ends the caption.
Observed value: 65 mA
